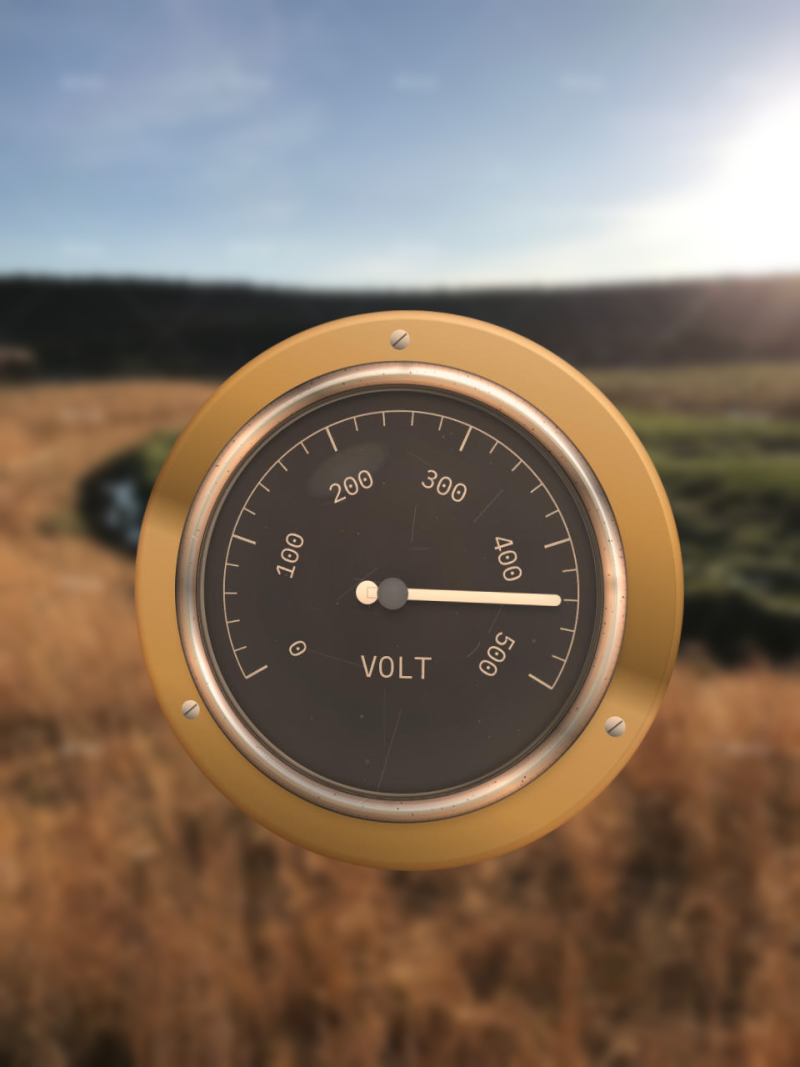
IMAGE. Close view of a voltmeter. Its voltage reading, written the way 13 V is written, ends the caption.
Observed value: 440 V
